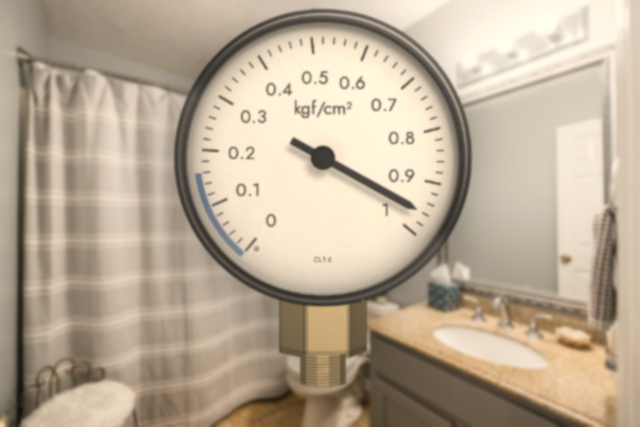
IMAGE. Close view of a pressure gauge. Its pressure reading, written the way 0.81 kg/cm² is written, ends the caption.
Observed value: 0.96 kg/cm²
